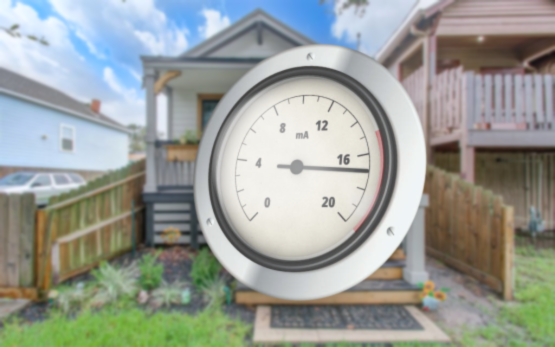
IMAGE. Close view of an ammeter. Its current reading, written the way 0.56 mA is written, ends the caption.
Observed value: 17 mA
